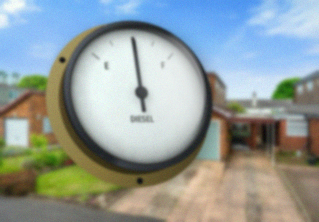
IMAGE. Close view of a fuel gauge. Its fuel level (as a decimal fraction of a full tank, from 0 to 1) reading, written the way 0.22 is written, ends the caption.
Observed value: 0.5
